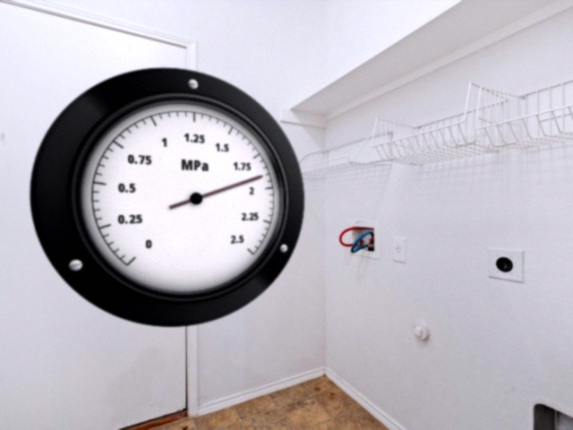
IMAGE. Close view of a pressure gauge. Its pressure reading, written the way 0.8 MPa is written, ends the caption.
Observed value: 1.9 MPa
